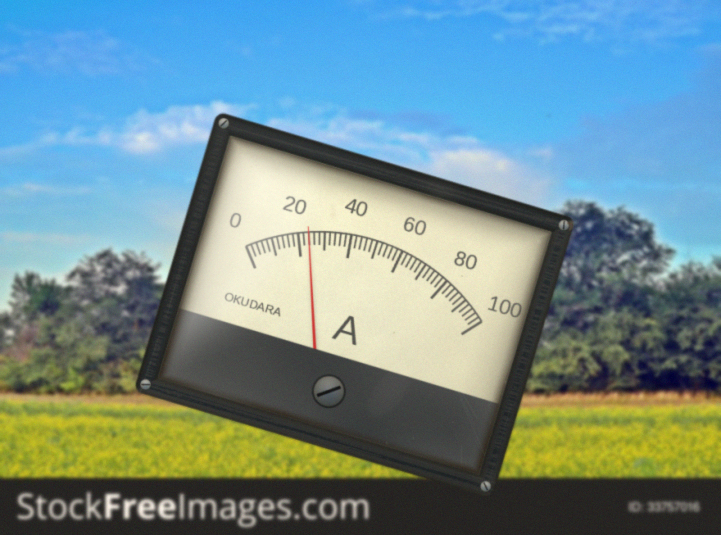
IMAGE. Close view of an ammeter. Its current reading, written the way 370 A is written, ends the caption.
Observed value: 24 A
